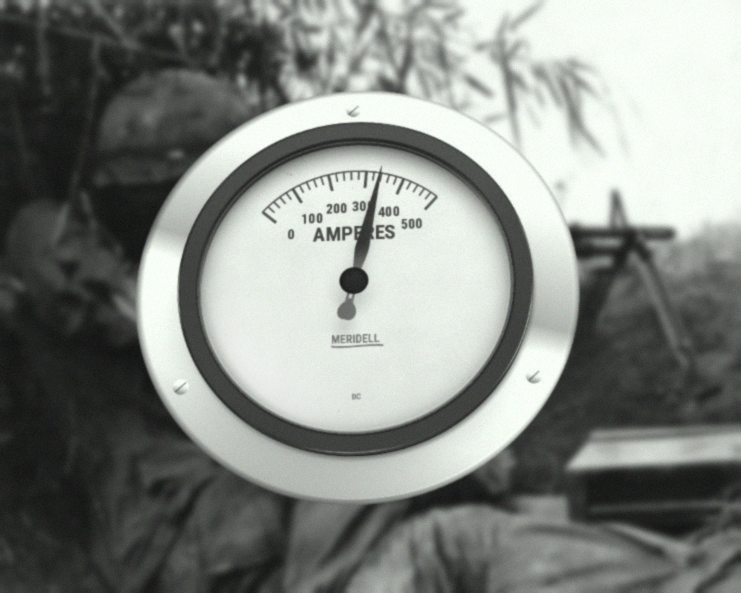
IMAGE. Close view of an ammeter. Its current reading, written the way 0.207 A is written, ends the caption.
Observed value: 340 A
